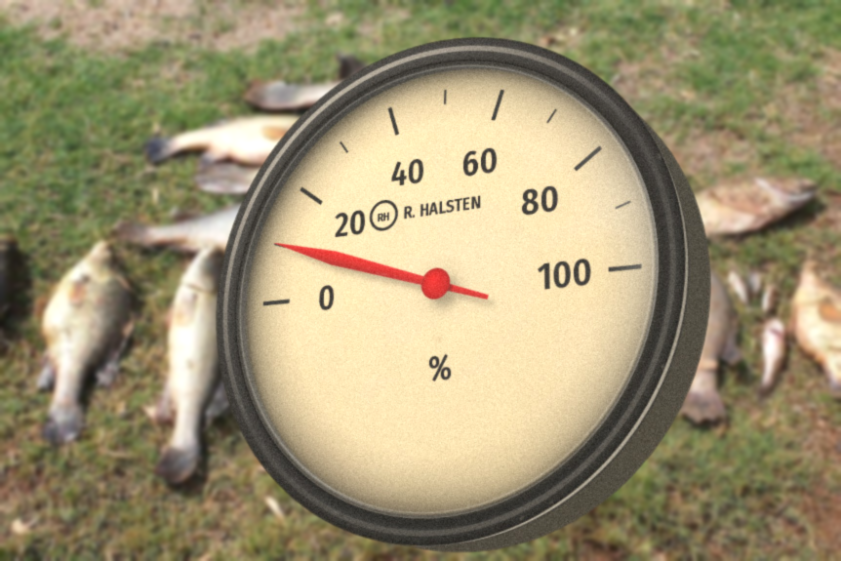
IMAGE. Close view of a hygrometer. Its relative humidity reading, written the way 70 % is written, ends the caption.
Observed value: 10 %
